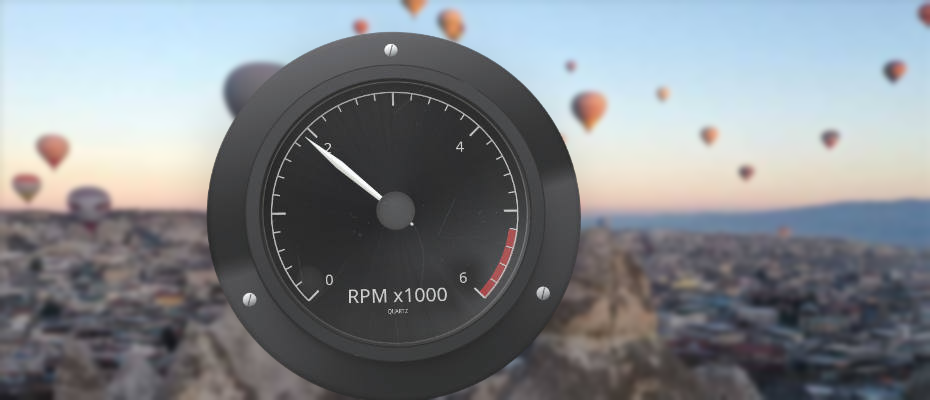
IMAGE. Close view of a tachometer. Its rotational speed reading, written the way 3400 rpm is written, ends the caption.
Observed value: 1900 rpm
